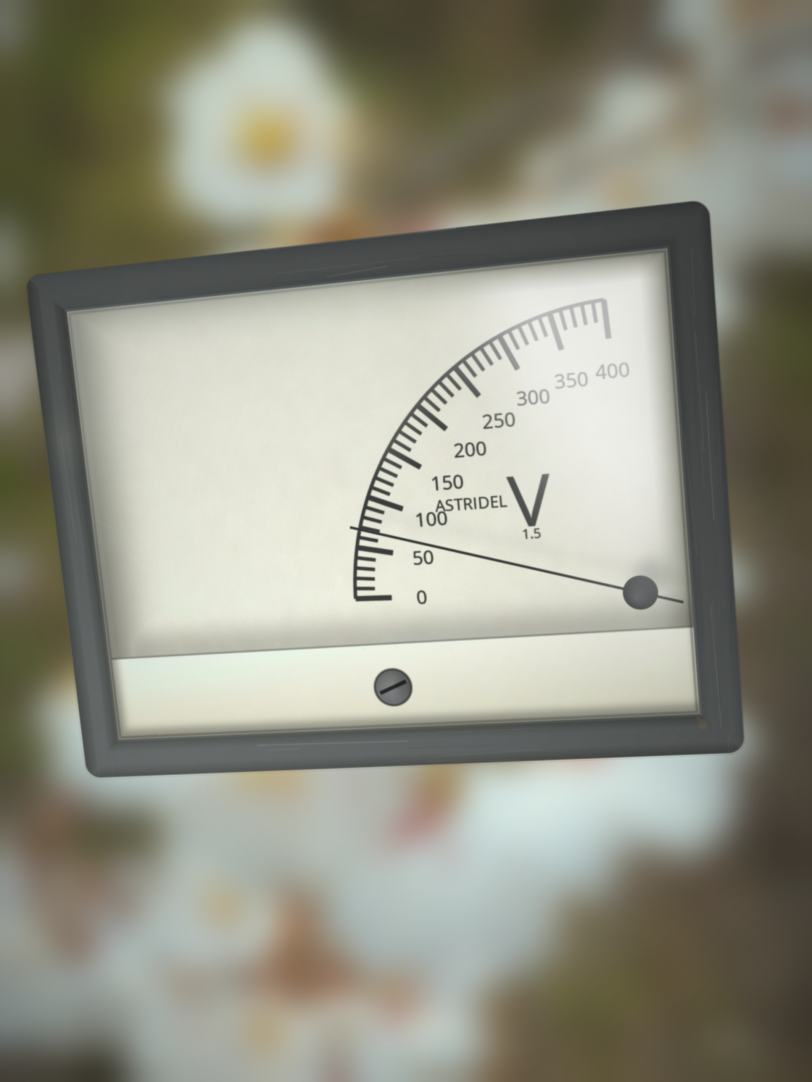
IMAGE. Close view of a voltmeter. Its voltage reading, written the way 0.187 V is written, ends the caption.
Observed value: 70 V
